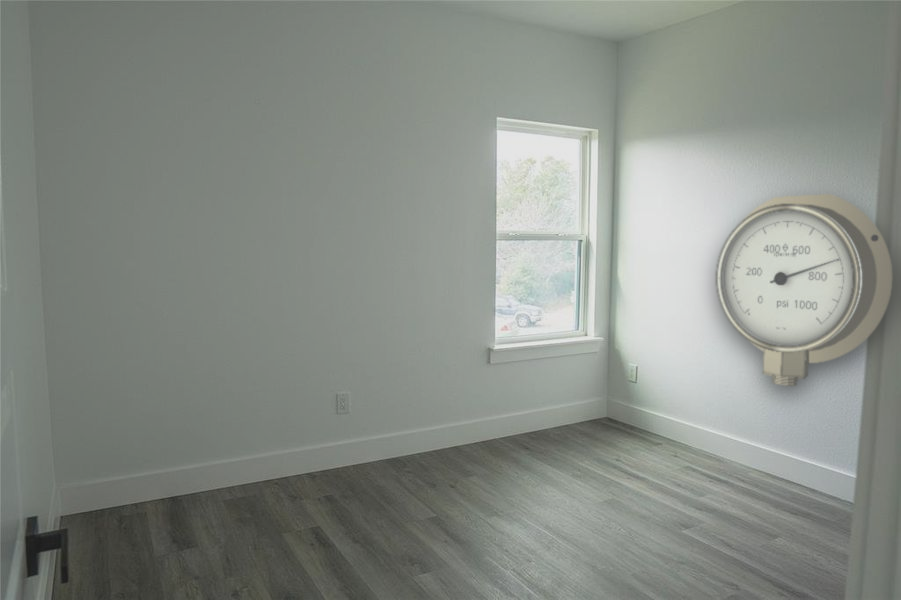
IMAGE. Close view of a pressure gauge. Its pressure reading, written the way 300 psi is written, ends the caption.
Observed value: 750 psi
